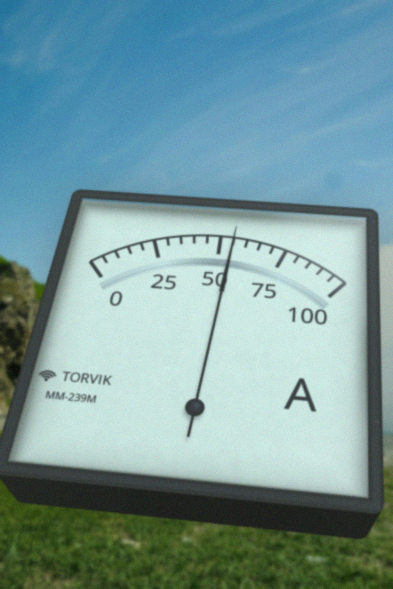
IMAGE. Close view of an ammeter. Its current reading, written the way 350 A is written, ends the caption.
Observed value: 55 A
